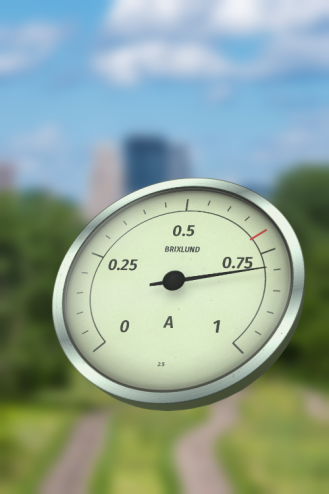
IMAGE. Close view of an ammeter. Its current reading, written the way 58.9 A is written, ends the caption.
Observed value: 0.8 A
